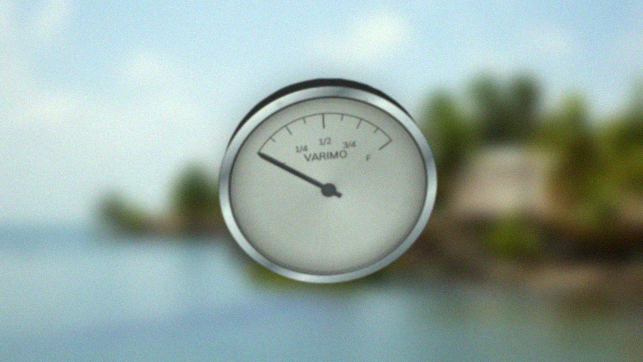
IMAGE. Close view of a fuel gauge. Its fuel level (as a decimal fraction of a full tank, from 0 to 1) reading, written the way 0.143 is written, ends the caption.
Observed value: 0
